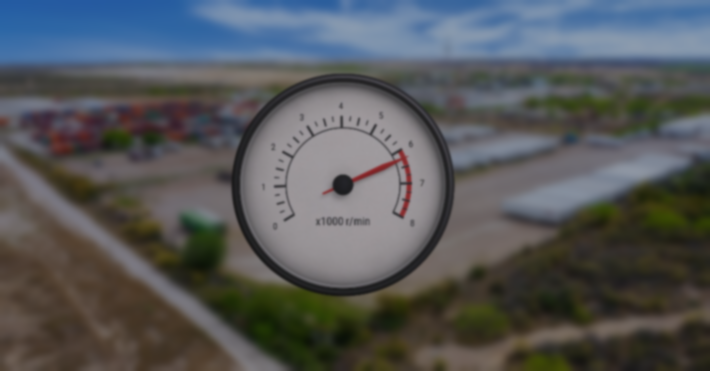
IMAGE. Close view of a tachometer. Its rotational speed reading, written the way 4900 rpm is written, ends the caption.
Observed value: 6250 rpm
